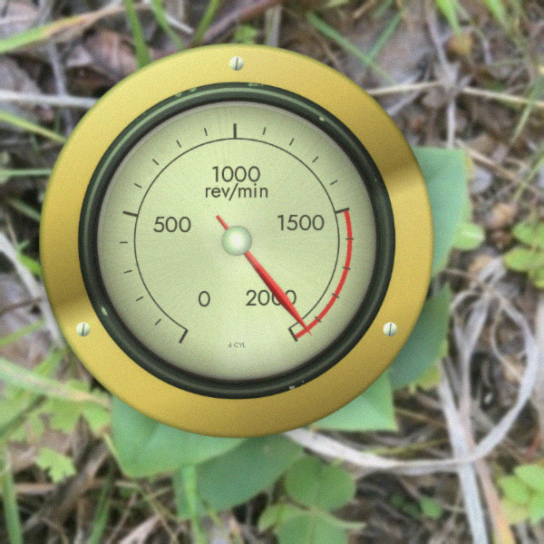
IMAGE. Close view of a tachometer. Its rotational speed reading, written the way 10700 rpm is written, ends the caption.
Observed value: 1950 rpm
